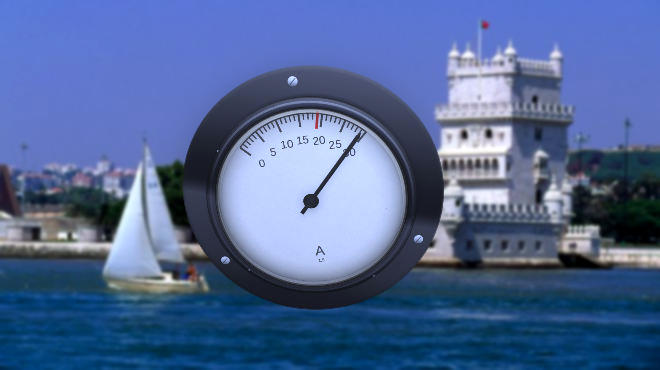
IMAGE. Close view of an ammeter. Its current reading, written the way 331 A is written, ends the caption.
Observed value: 29 A
